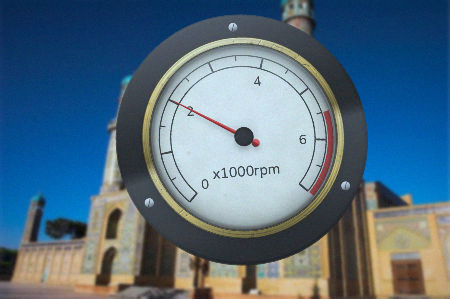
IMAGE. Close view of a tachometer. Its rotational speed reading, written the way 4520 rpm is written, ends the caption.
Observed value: 2000 rpm
